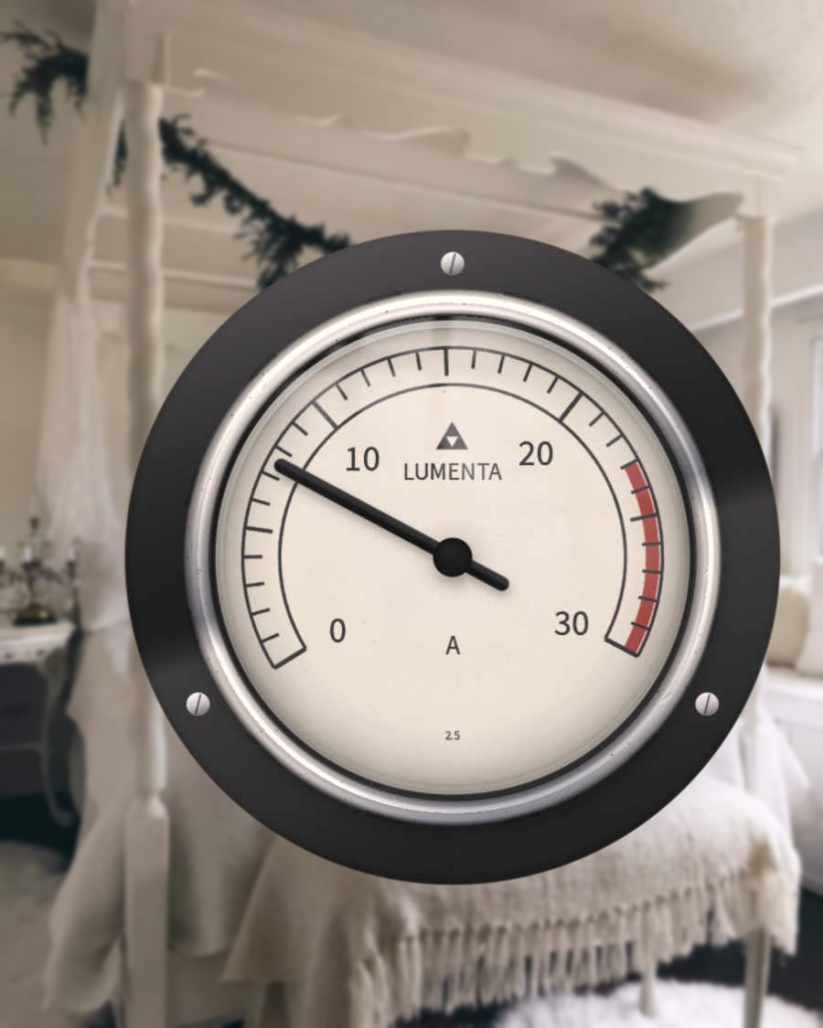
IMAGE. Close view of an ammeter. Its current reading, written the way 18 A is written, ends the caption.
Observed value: 7.5 A
